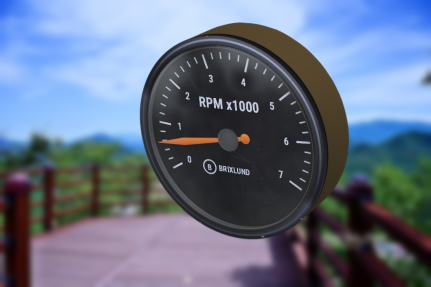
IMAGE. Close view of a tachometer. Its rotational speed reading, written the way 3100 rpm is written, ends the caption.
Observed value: 600 rpm
